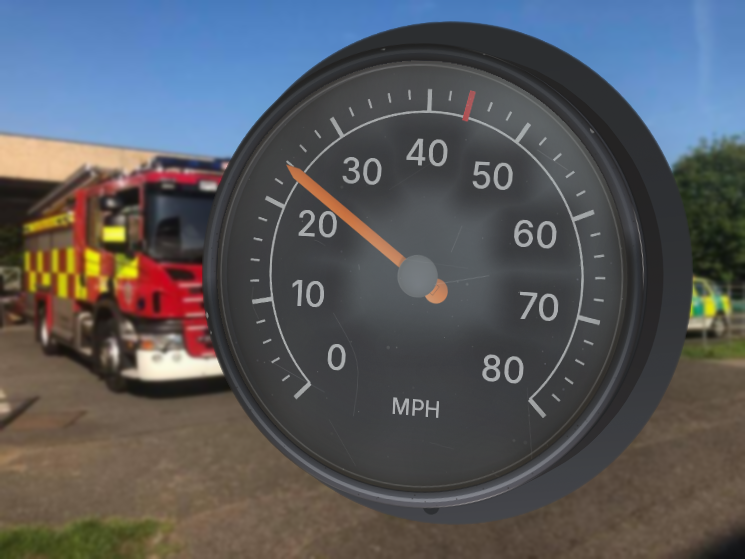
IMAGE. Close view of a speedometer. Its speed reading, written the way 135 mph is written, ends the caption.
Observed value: 24 mph
